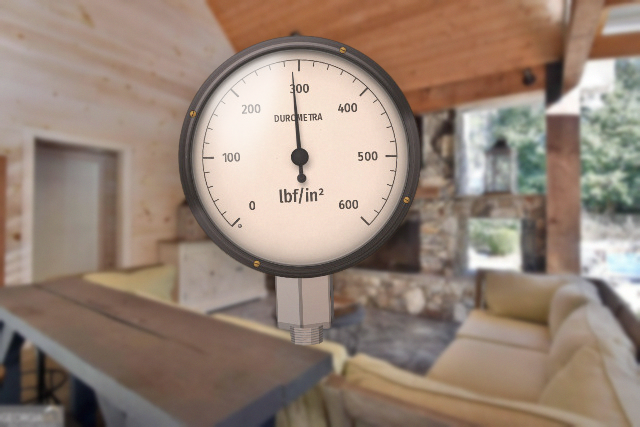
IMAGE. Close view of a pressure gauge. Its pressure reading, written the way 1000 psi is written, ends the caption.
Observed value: 290 psi
